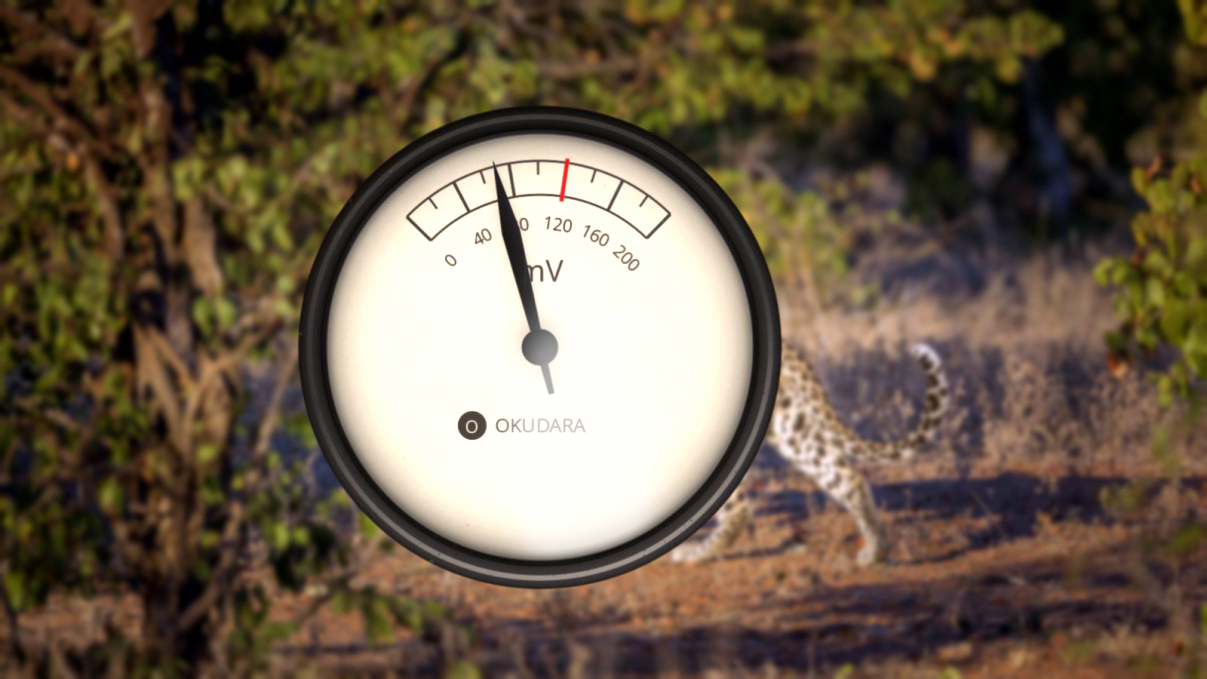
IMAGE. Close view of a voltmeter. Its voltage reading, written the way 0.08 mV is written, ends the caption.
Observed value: 70 mV
